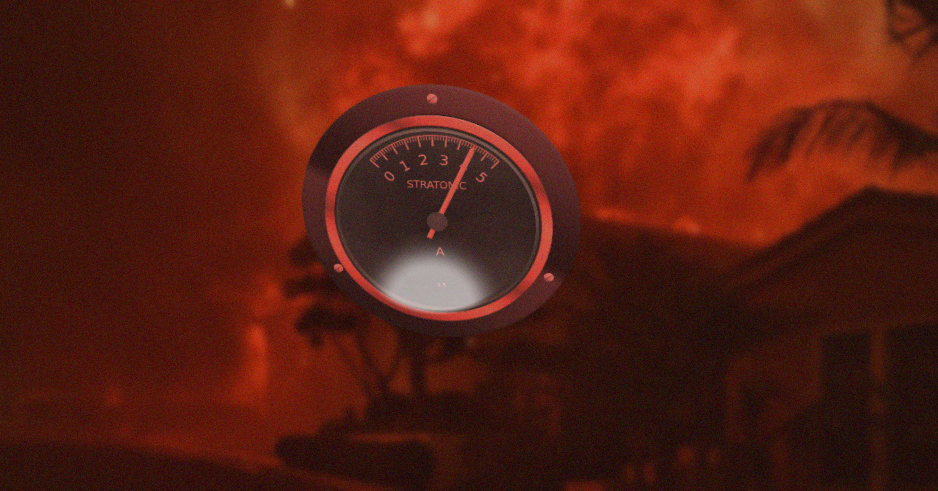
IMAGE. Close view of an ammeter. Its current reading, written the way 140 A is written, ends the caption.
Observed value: 4 A
